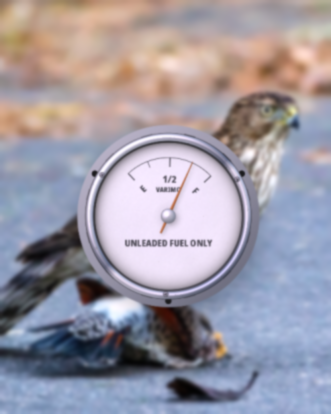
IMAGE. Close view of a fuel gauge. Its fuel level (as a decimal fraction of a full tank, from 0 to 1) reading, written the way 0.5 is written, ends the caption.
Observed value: 0.75
